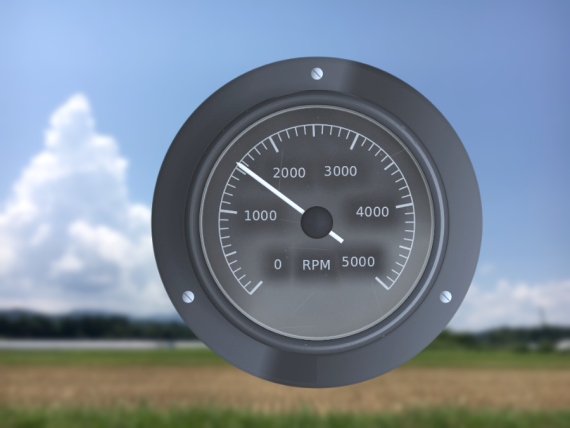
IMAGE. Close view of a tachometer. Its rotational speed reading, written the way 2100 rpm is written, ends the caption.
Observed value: 1550 rpm
